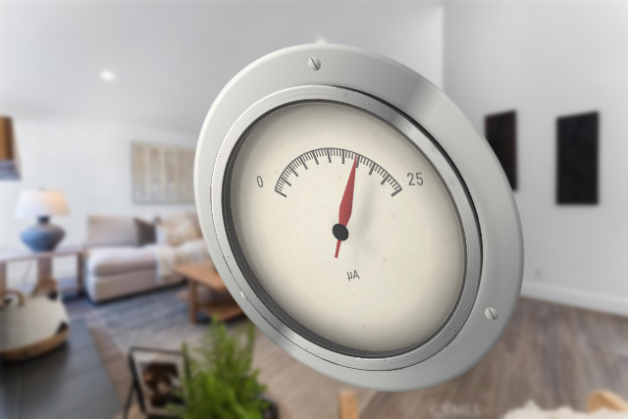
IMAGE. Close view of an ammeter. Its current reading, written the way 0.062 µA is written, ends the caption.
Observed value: 17.5 µA
